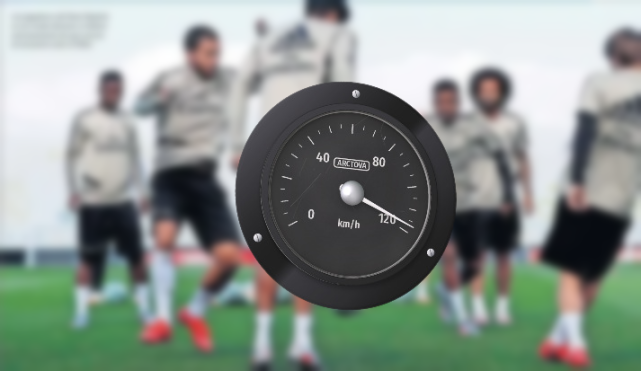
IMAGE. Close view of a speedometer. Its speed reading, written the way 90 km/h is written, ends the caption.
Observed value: 117.5 km/h
